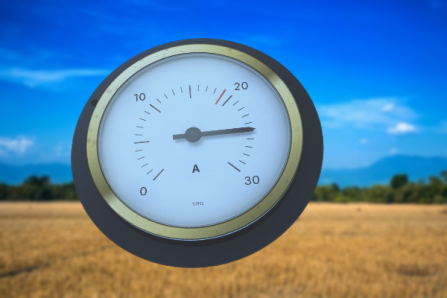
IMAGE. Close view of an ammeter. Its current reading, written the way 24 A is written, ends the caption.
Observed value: 25 A
